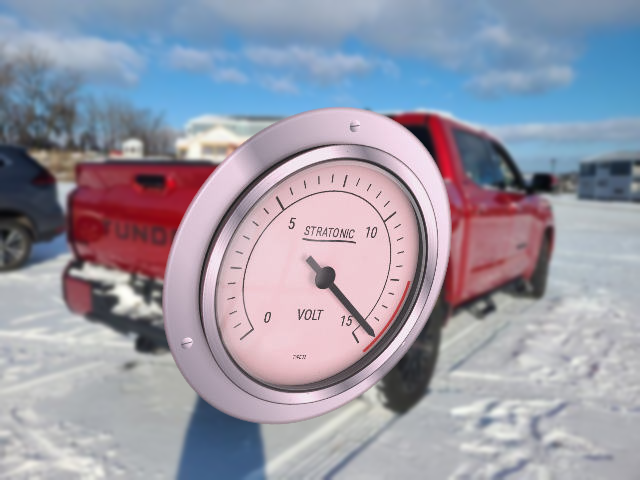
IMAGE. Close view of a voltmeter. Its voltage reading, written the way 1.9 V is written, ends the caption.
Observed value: 14.5 V
